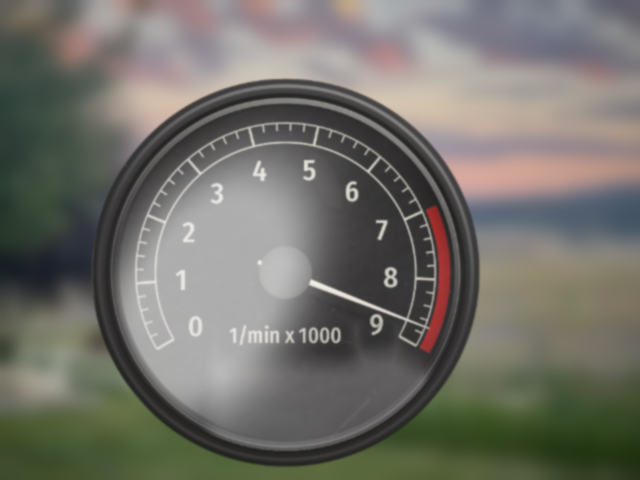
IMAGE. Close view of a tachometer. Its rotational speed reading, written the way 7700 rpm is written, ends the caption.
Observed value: 8700 rpm
